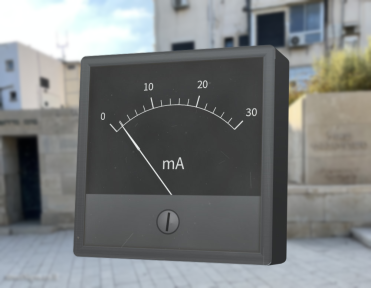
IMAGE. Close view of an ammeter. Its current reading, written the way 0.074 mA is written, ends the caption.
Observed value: 2 mA
